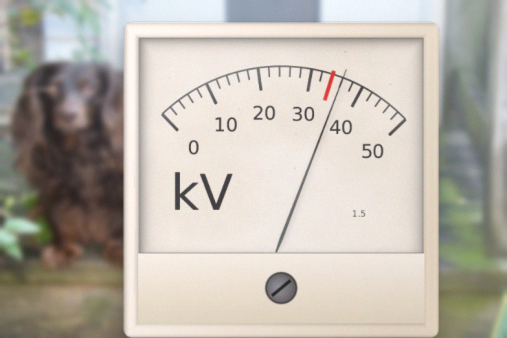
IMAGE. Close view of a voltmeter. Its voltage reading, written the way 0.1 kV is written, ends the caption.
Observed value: 36 kV
